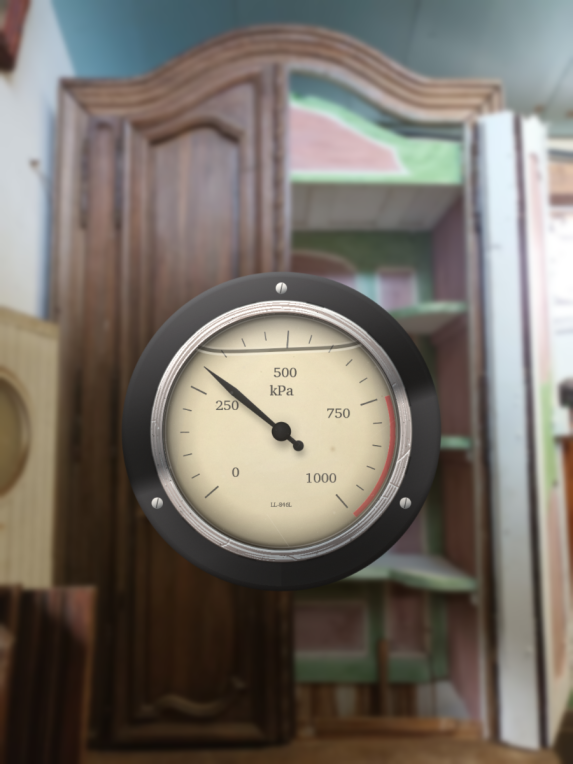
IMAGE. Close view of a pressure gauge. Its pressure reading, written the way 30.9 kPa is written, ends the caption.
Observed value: 300 kPa
